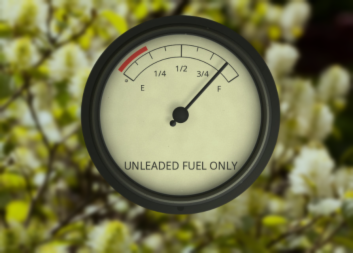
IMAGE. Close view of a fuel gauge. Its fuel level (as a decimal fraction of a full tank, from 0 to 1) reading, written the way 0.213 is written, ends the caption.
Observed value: 0.875
